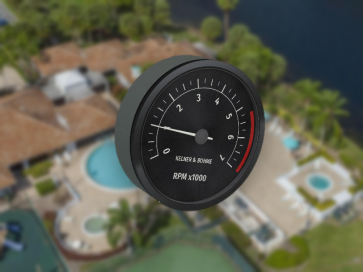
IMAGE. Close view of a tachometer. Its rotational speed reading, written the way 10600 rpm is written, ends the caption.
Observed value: 1000 rpm
